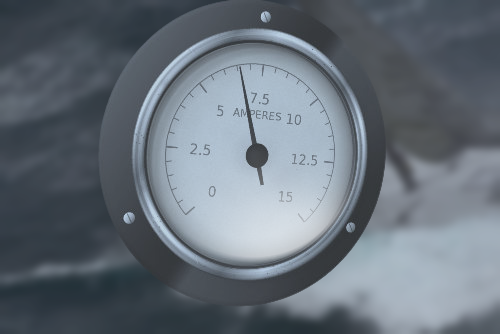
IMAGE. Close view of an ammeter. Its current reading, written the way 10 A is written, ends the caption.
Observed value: 6.5 A
